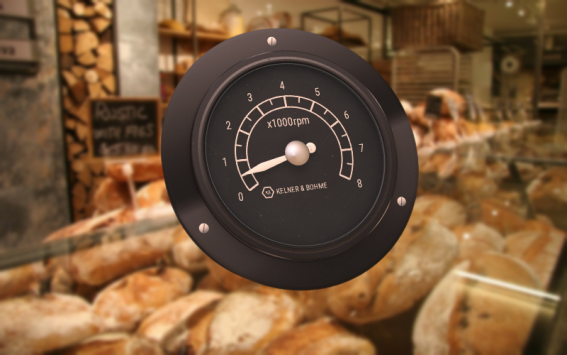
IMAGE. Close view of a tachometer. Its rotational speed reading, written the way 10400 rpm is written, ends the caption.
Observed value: 500 rpm
